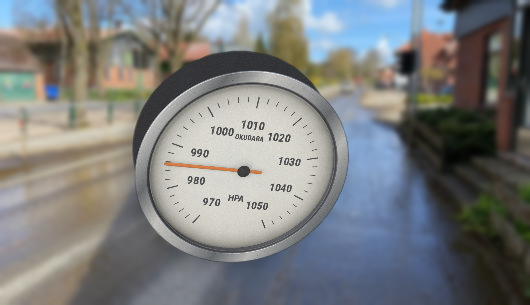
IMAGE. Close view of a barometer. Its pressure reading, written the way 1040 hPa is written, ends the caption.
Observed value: 986 hPa
